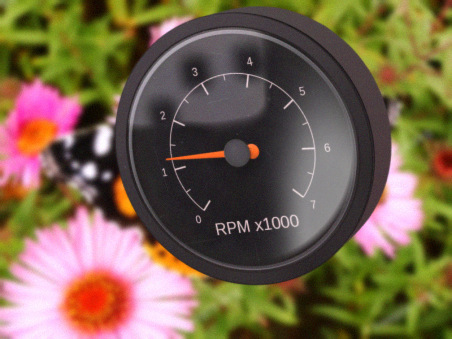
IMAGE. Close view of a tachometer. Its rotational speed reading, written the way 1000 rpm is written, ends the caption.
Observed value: 1250 rpm
